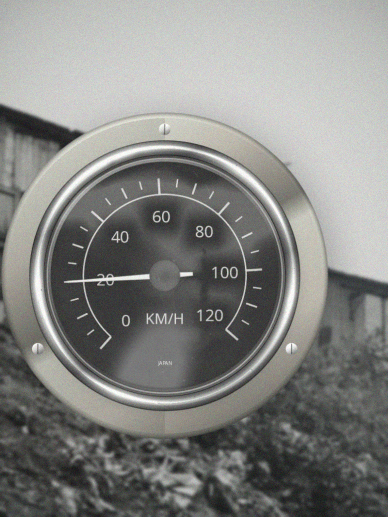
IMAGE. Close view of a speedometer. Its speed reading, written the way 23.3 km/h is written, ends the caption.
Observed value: 20 km/h
